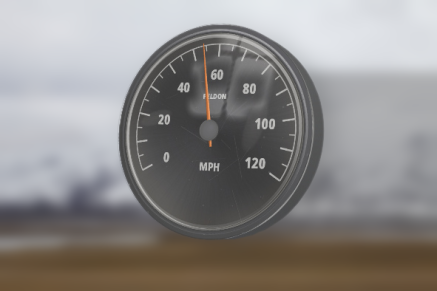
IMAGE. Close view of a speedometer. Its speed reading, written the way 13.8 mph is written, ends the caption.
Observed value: 55 mph
